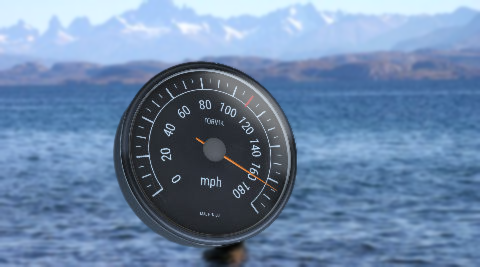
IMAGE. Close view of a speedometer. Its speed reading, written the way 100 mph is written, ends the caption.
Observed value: 165 mph
